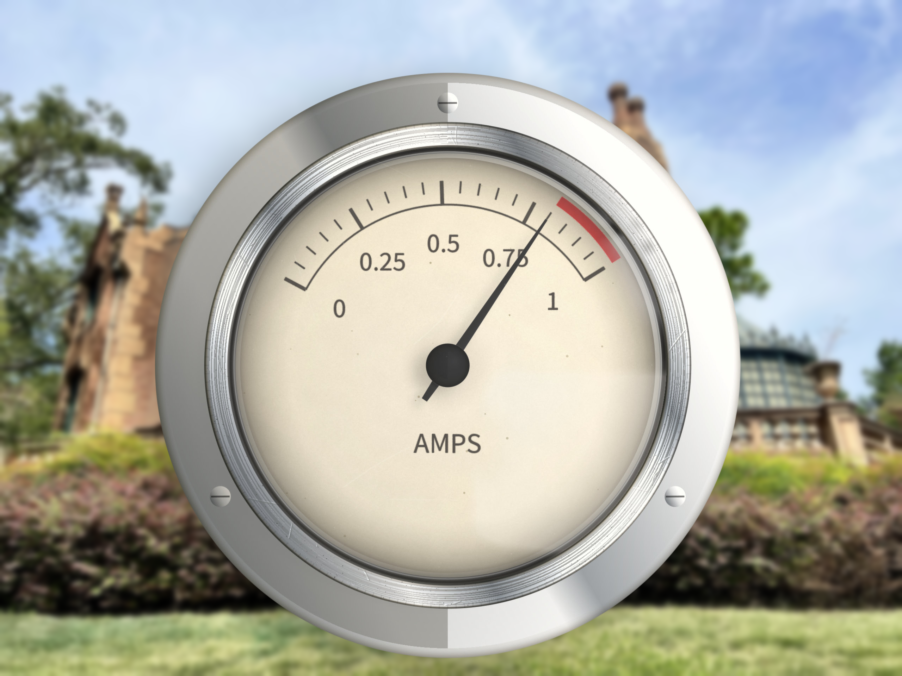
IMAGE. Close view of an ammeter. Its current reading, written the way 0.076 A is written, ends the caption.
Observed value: 0.8 A
